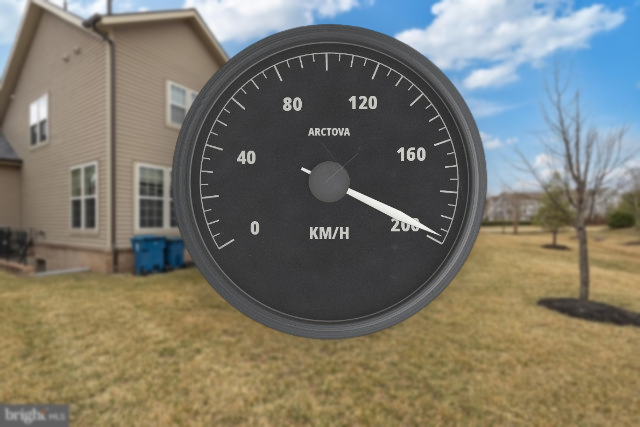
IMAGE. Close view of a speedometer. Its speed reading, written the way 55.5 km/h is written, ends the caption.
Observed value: 197.5 km/h
